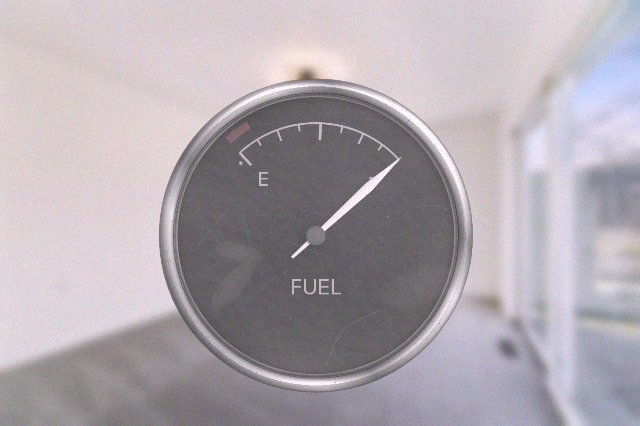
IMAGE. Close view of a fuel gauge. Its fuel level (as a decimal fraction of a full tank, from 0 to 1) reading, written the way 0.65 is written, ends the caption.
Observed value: 1
